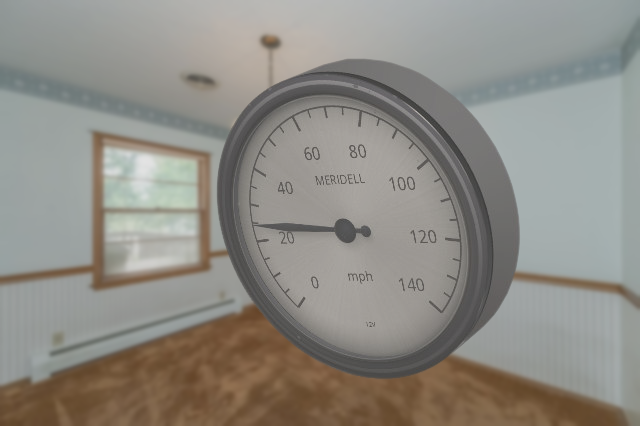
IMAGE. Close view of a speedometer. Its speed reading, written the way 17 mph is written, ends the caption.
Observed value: 25 mph
